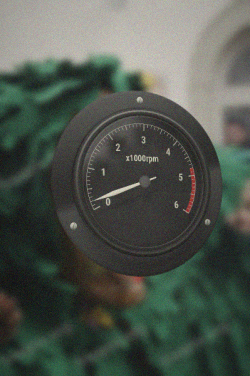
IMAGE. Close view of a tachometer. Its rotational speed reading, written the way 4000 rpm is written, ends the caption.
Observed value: 200 rpm
